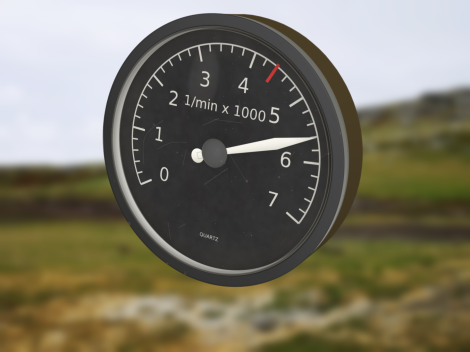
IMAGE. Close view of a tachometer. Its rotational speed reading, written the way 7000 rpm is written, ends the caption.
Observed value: 5600 rpm
